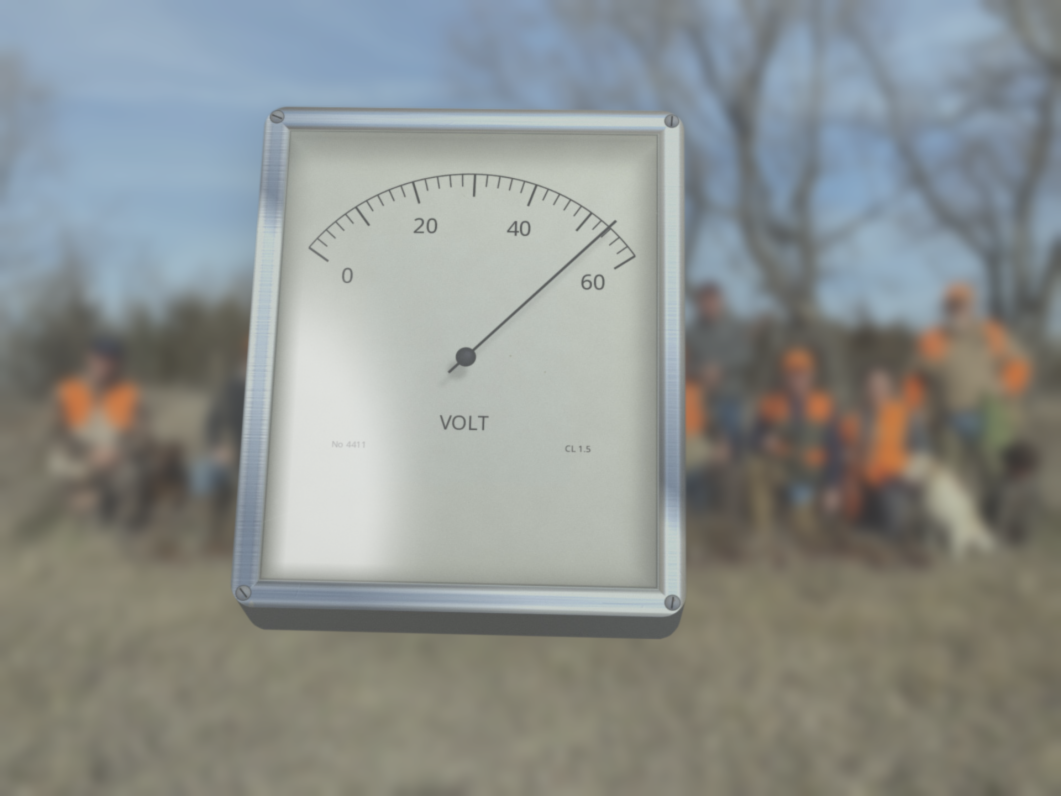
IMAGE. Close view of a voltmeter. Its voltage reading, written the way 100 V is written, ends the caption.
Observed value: 54 V
